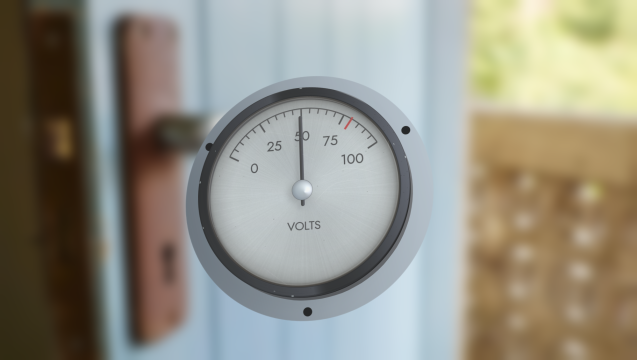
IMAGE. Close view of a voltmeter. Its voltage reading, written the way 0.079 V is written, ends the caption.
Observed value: 50 V
